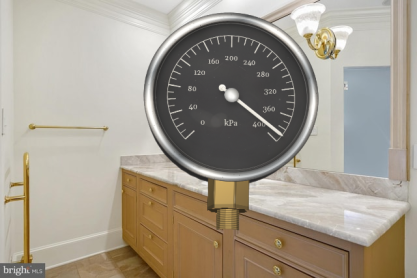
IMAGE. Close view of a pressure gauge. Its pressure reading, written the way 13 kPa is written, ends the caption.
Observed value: 390 kPa
